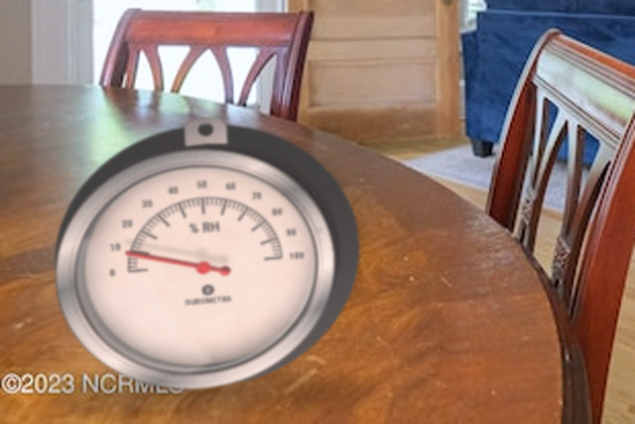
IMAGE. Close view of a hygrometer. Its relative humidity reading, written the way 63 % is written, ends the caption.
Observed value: 10 %
